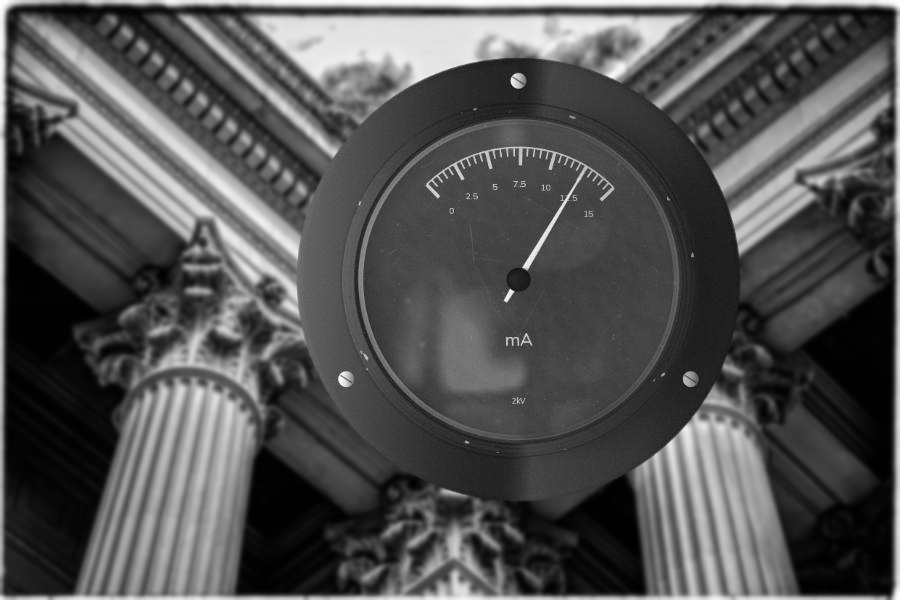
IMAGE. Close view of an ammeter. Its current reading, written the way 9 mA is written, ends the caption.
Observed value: 12.5 mA
